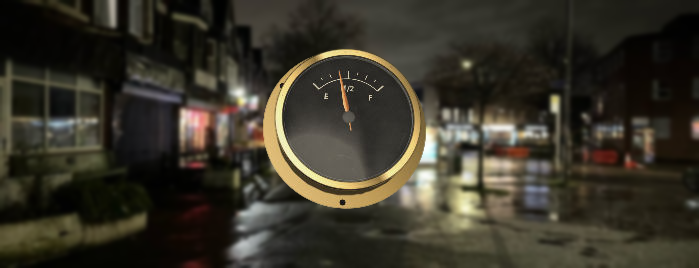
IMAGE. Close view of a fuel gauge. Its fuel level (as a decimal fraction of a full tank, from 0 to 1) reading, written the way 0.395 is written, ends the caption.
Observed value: 0.375
